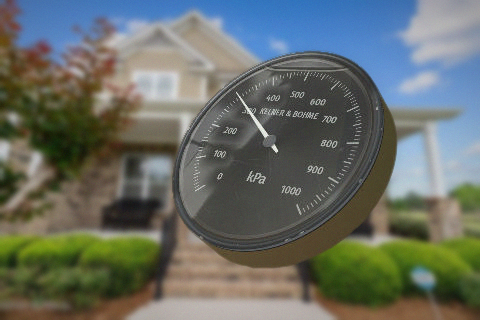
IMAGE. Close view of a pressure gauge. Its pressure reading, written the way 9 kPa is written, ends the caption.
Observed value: 300 kPa
